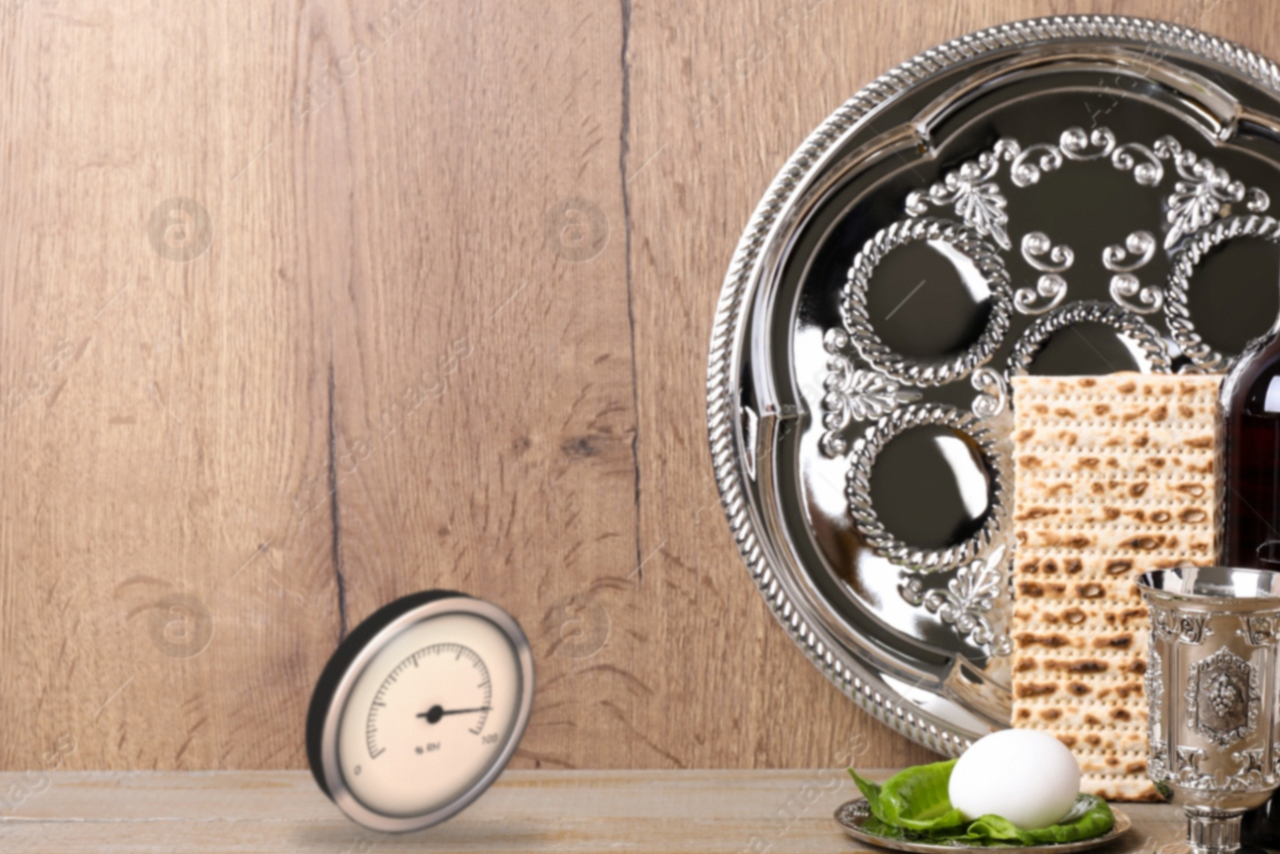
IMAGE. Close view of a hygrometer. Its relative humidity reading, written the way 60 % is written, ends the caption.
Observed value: 90 %
